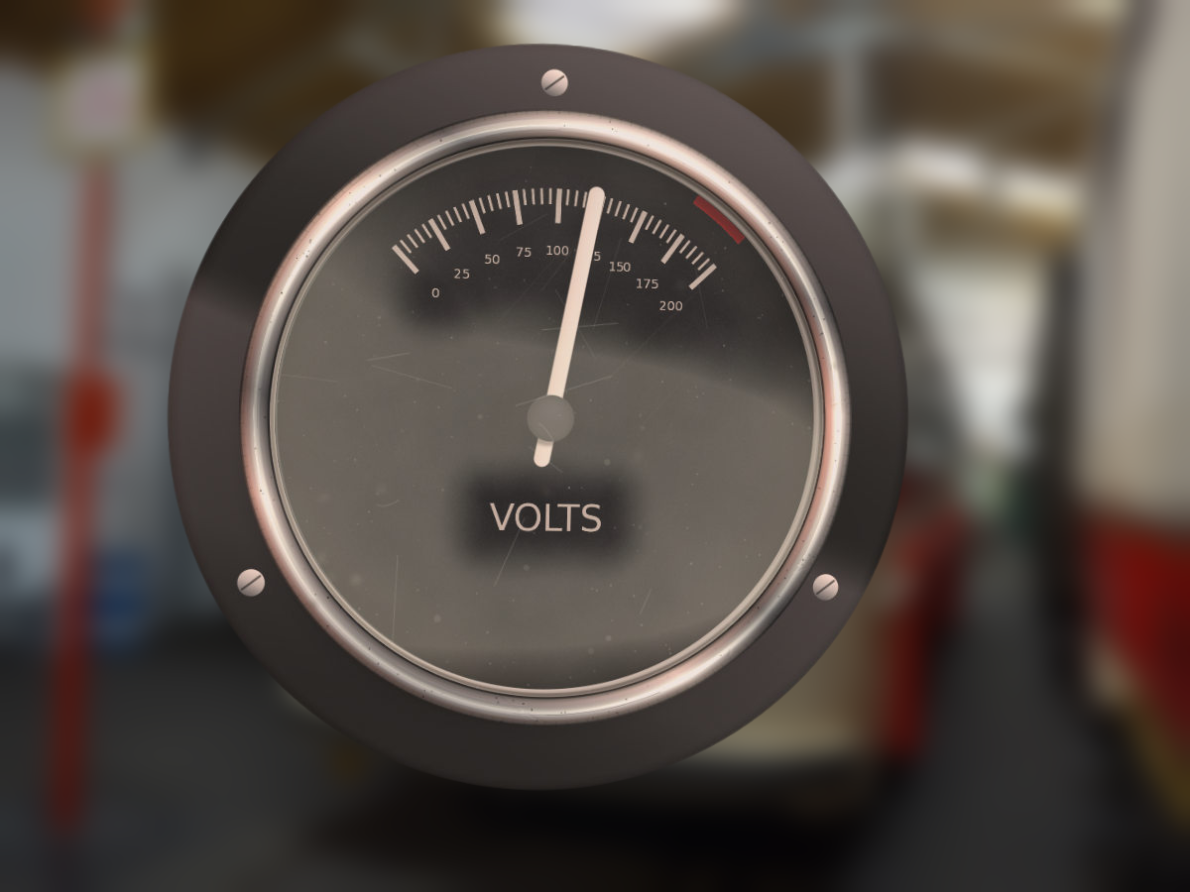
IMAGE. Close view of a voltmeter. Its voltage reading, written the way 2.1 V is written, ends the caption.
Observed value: 120 V
